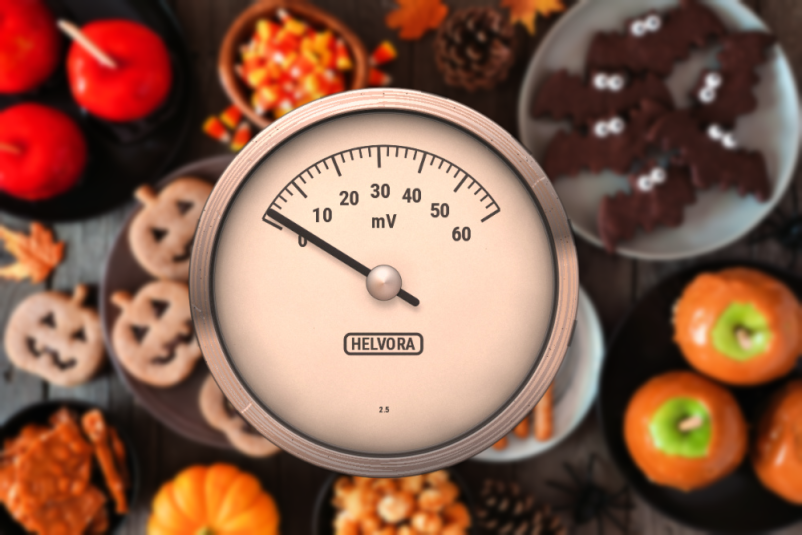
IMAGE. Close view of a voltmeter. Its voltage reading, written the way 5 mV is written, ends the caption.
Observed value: 2 mV
